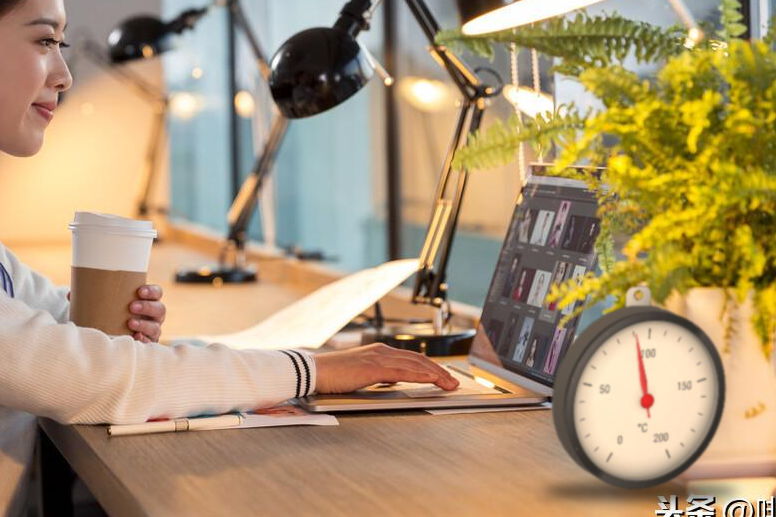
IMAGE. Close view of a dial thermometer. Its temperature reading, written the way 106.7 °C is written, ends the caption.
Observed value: 90 °C
